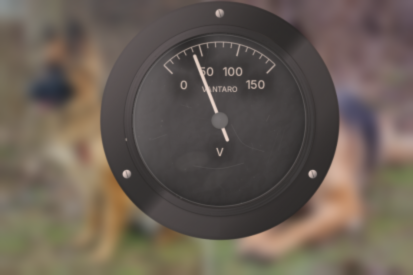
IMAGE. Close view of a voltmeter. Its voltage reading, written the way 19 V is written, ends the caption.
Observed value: 40 V
